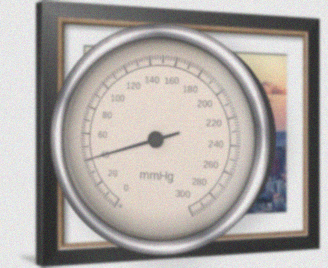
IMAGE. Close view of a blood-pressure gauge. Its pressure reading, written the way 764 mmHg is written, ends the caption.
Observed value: 40 mmHg
